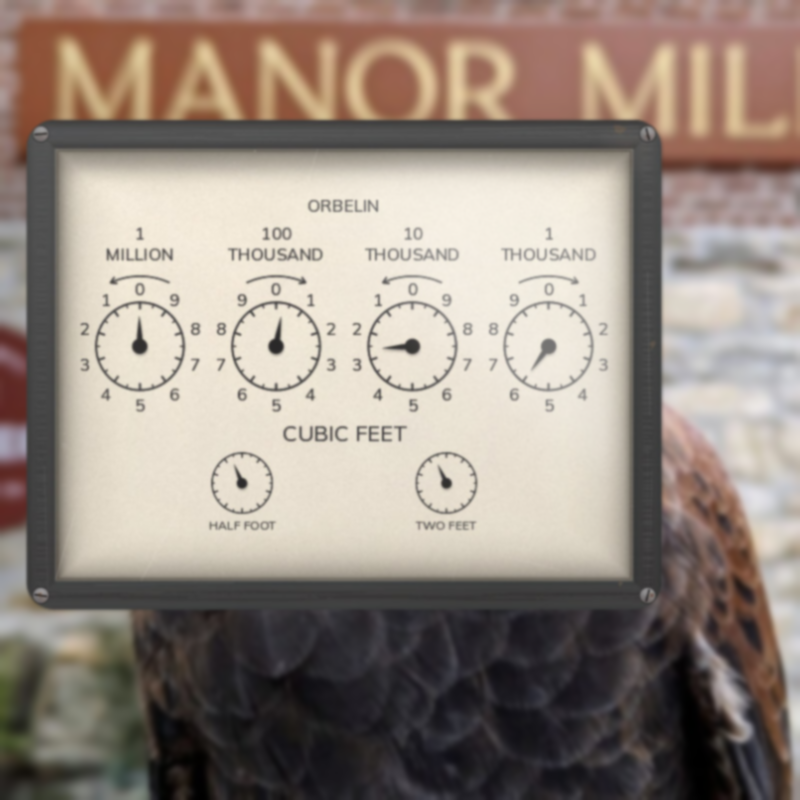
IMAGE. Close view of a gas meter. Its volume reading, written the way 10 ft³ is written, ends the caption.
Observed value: 2600 ft³
